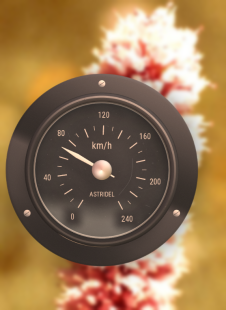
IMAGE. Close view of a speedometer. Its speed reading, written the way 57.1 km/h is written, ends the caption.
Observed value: 70 km/h
